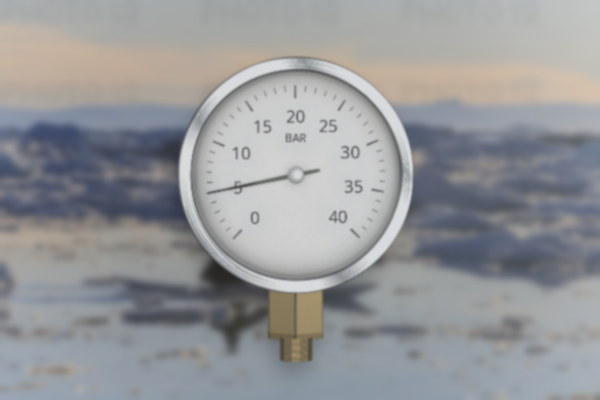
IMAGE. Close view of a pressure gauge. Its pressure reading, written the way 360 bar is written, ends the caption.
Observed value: 5 bar
